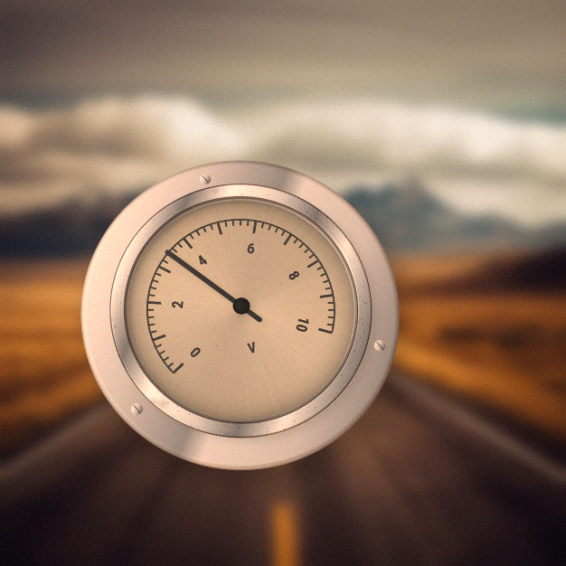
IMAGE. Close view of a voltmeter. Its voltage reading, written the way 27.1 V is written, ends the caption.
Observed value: 3.4 V
